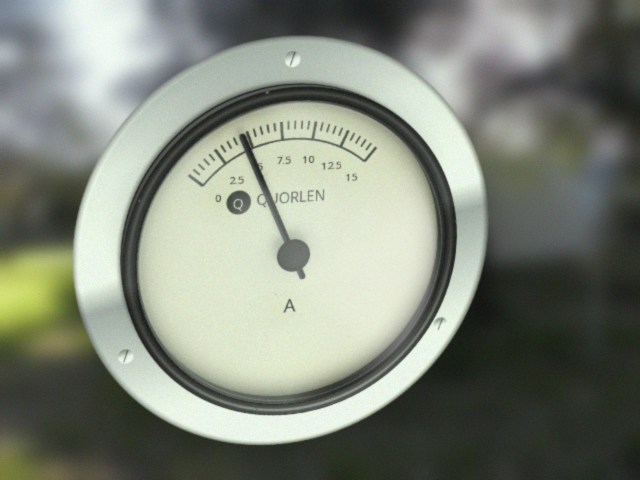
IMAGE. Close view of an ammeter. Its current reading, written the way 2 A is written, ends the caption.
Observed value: 4.5 A
